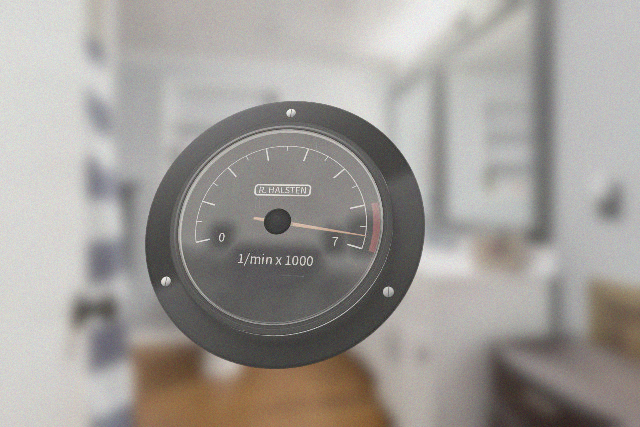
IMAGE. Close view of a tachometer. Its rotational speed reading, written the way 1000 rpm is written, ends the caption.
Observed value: 6750 rpm
